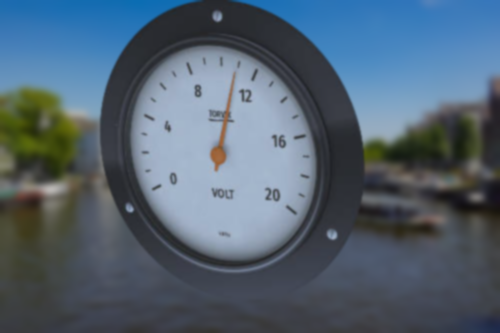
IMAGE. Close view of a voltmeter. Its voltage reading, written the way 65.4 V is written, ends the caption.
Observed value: 11 V
